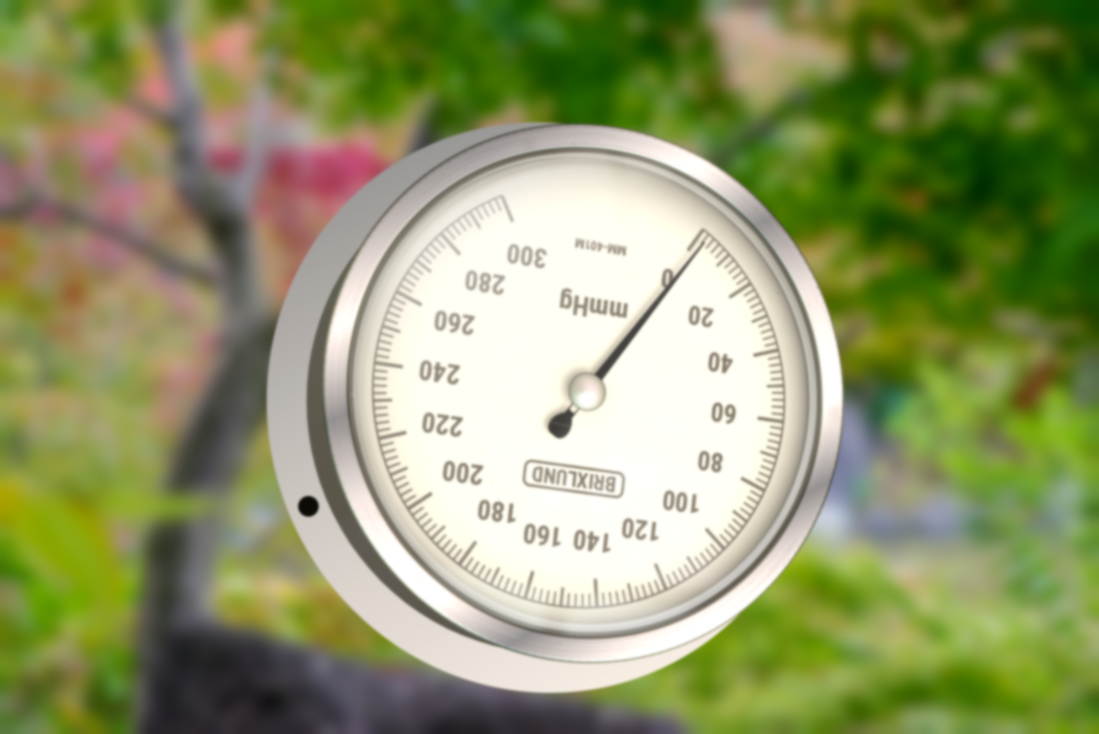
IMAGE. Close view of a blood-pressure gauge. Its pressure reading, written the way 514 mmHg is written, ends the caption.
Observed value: 2 mmHg
